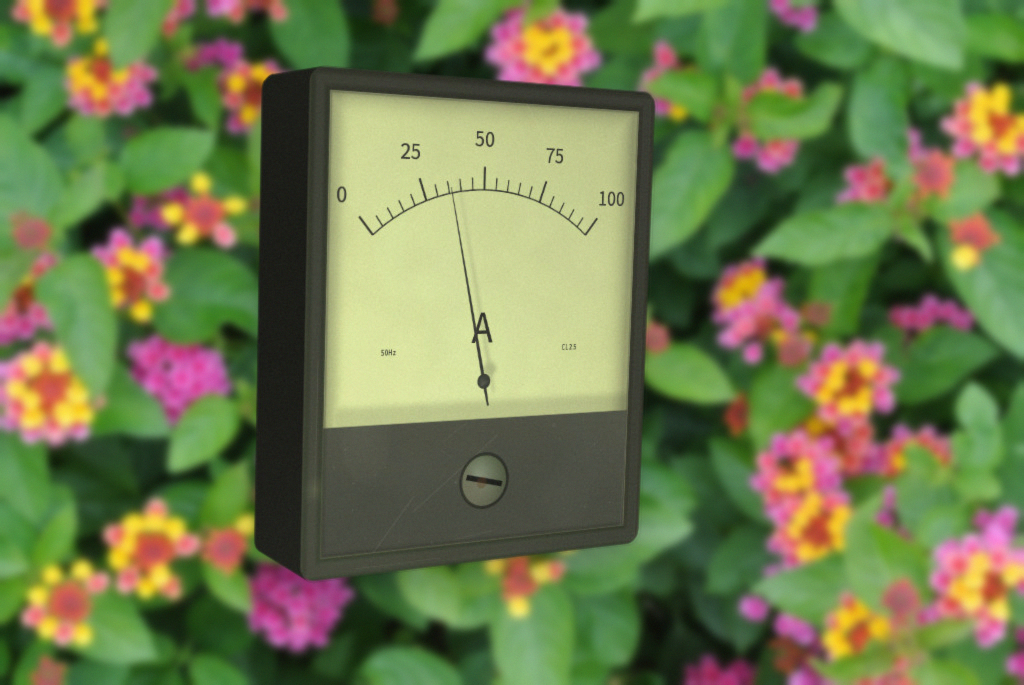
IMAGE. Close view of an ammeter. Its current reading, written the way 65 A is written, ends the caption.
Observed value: 35 A
